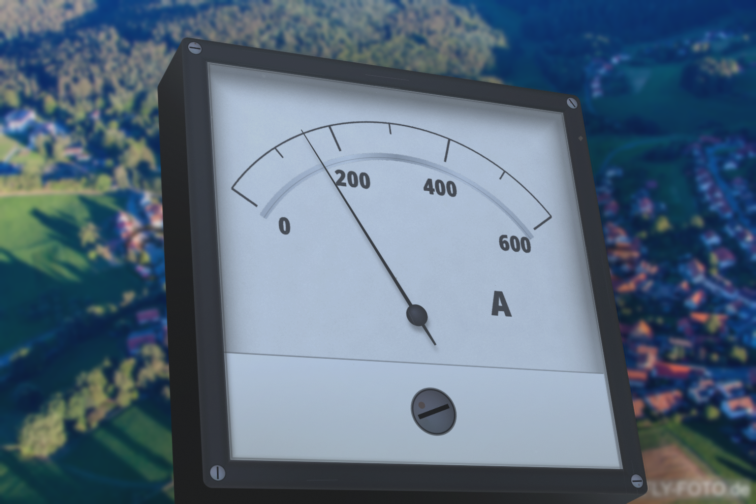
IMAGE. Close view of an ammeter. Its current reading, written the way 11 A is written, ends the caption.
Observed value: 150 A
